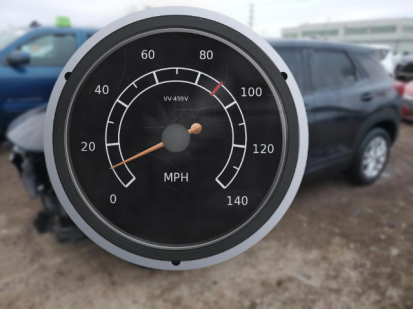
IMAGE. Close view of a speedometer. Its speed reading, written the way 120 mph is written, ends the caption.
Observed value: 10 mph
